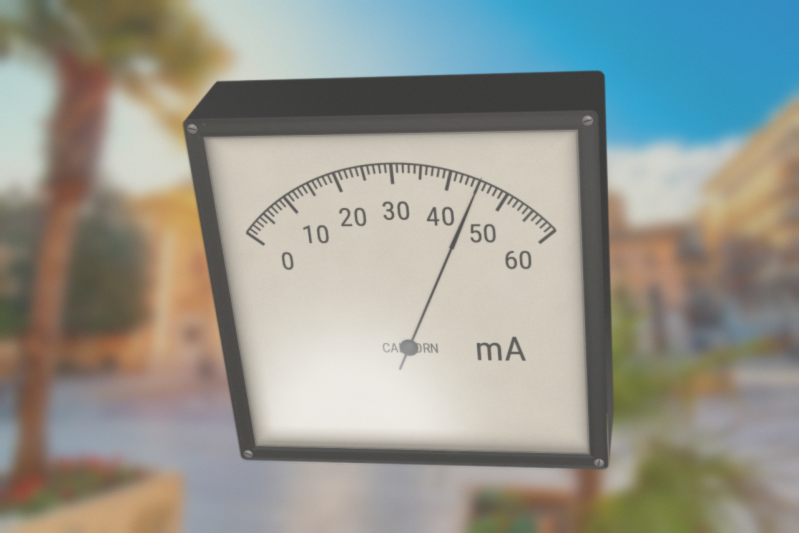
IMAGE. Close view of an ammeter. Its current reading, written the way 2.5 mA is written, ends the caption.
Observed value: 45 mA
